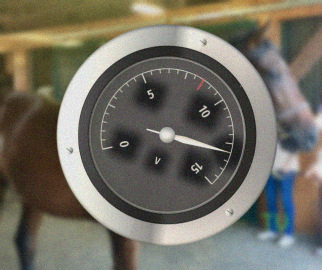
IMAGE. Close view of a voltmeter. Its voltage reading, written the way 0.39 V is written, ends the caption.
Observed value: 13 V
